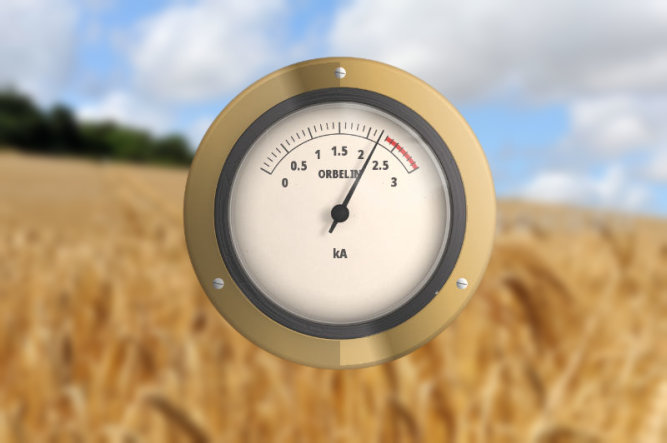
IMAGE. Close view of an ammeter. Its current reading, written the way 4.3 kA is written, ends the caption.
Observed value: 2.2 kA
